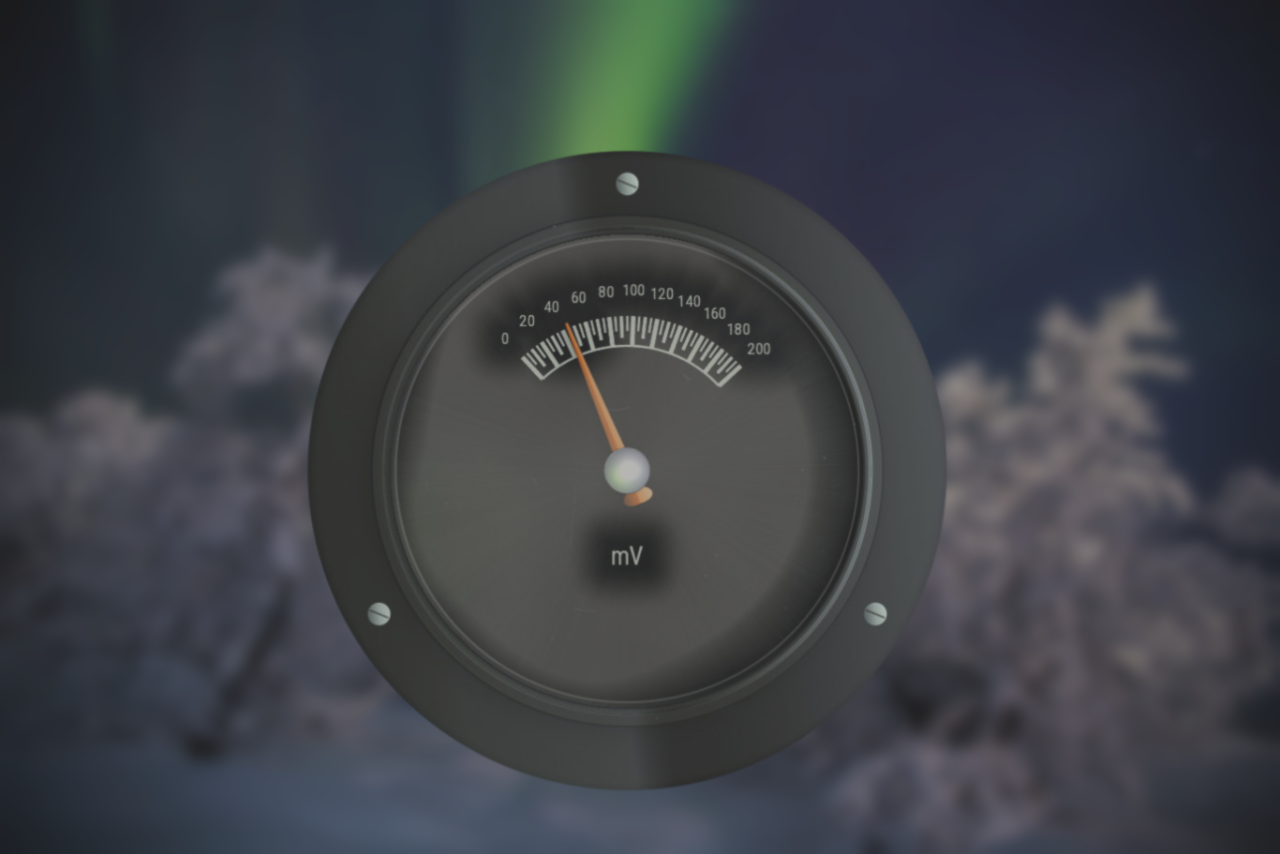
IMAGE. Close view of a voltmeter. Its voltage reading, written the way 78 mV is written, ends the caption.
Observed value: 45 mV
